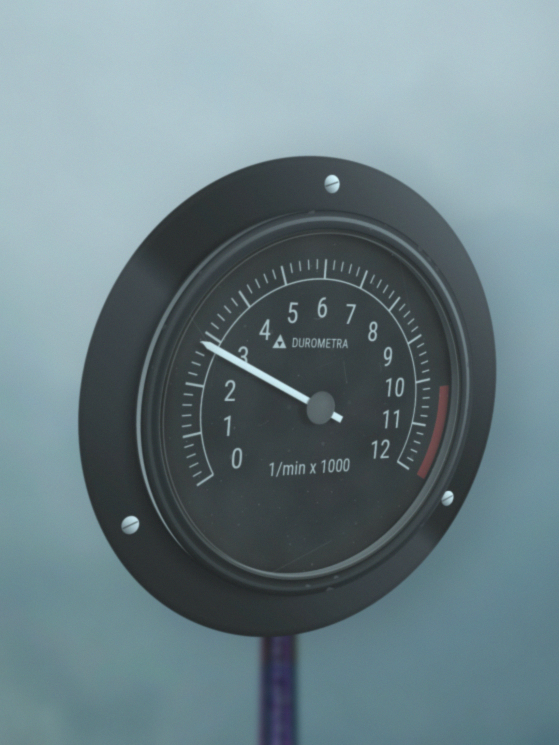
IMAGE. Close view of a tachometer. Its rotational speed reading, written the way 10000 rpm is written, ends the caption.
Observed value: 2800 rpm
